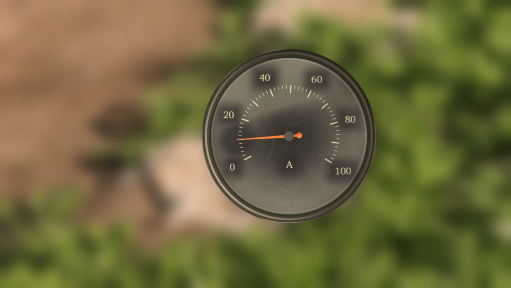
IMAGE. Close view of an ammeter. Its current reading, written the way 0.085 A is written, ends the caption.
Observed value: 10 A
